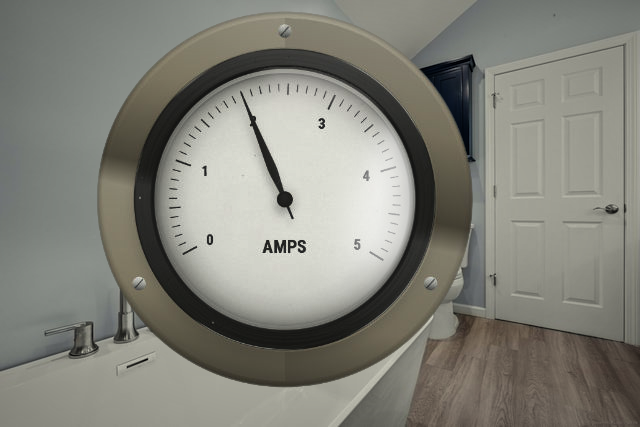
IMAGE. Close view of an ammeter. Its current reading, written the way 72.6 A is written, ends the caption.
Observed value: 2 A
